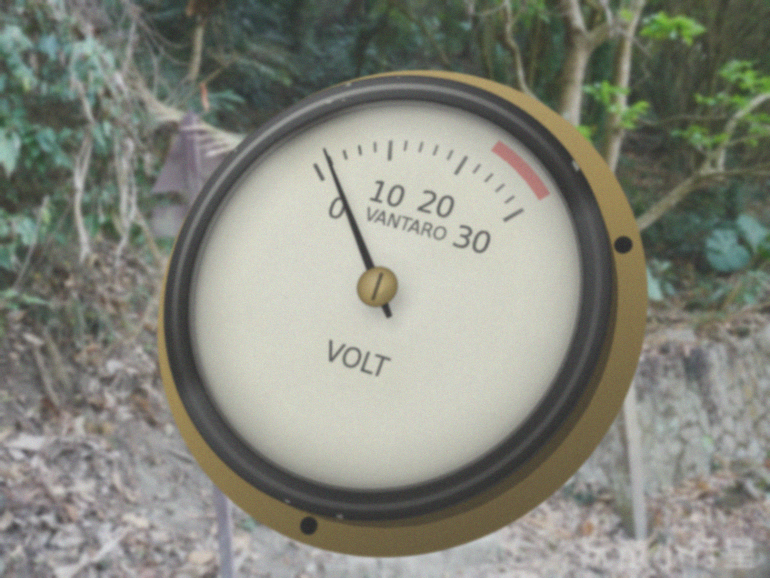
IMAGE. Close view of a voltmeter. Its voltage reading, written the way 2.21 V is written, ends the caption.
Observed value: 2 V
